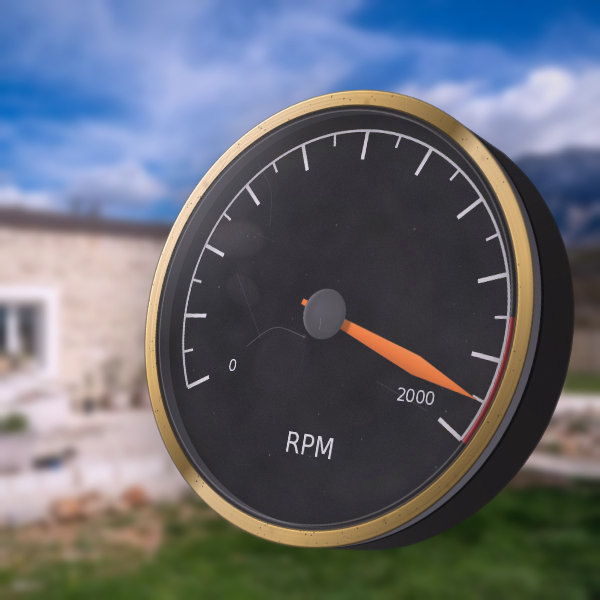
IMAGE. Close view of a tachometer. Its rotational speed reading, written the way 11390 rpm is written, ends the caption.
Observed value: 1900 rpm
